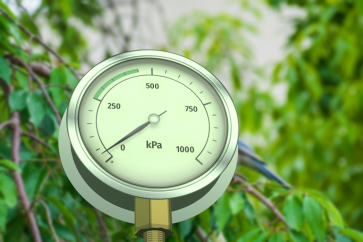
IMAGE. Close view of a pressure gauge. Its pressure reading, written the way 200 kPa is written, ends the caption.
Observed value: 25 kPa
